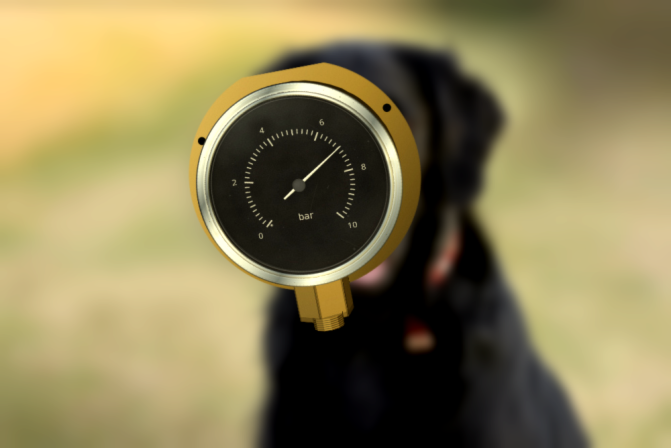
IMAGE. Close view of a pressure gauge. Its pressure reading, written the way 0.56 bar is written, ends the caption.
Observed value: 7 bar
